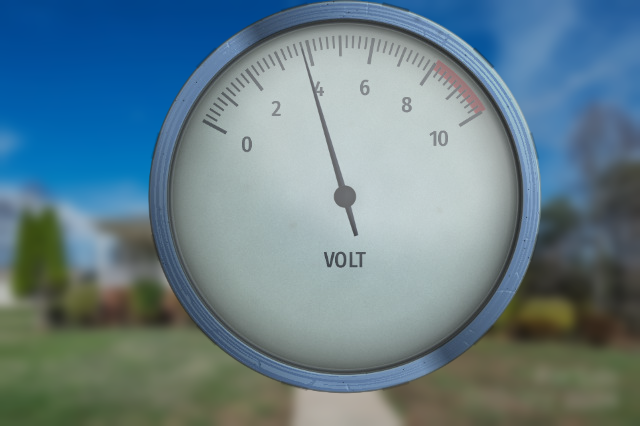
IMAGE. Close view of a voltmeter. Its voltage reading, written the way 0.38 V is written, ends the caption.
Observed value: 3.8 V
